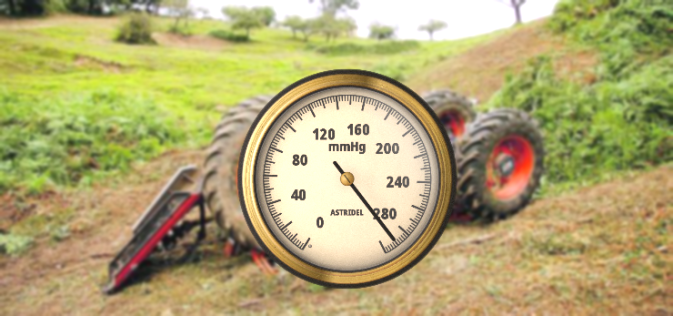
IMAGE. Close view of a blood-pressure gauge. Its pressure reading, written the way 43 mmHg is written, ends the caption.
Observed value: 290 mmHg
